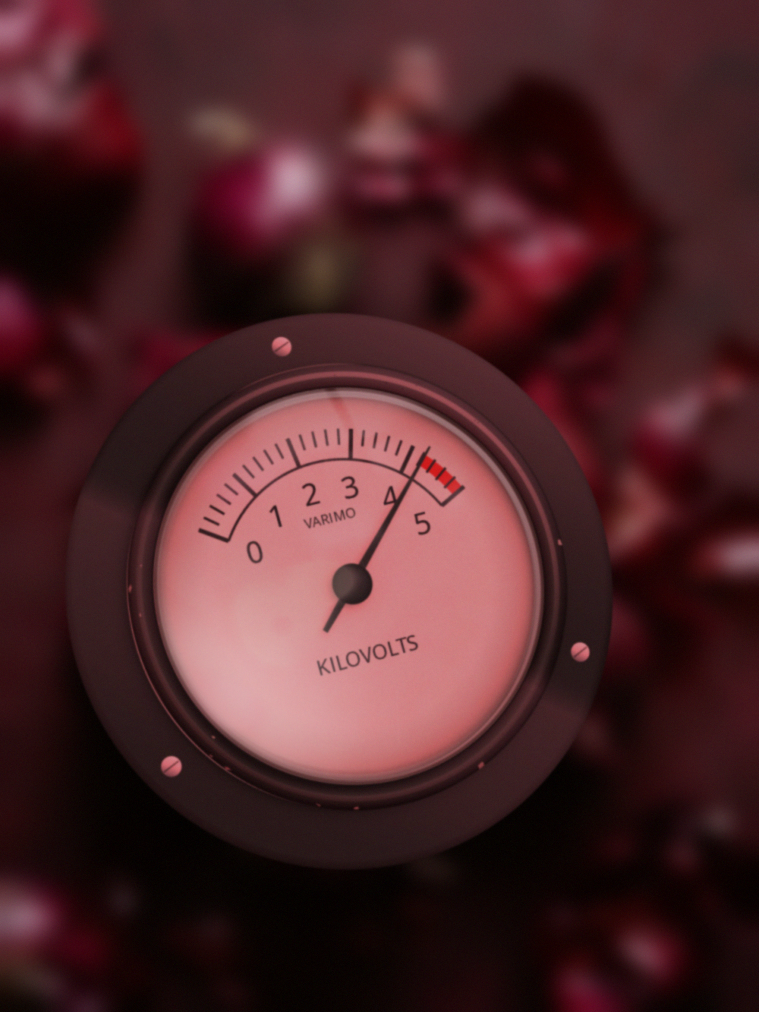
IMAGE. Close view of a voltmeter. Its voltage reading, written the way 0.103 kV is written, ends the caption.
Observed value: 4.2 kV
